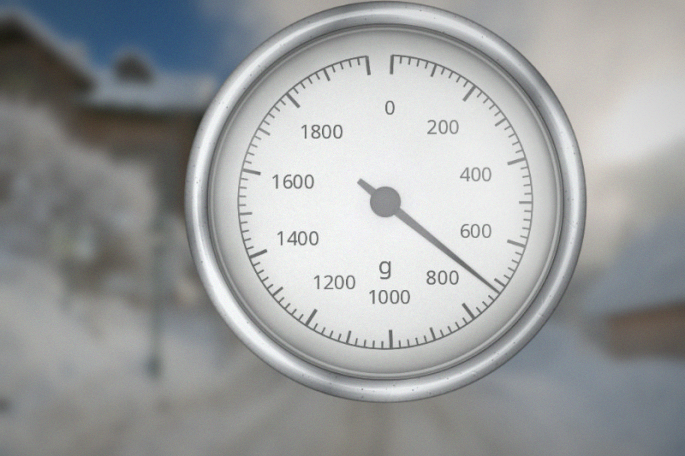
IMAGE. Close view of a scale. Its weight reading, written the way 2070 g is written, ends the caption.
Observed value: 720 g
